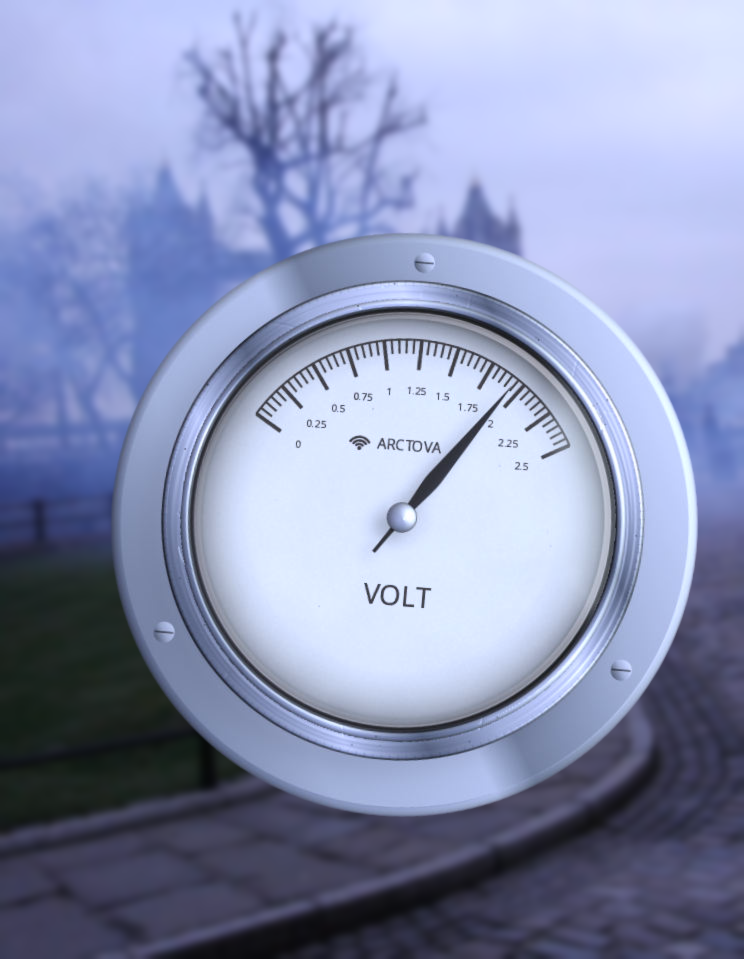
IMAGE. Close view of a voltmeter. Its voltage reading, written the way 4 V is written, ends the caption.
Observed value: 1.95 V
